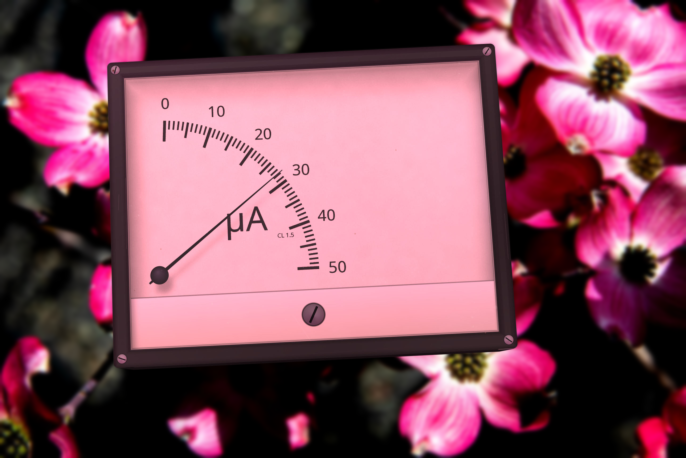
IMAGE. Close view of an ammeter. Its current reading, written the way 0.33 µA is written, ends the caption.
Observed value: 28 µA
